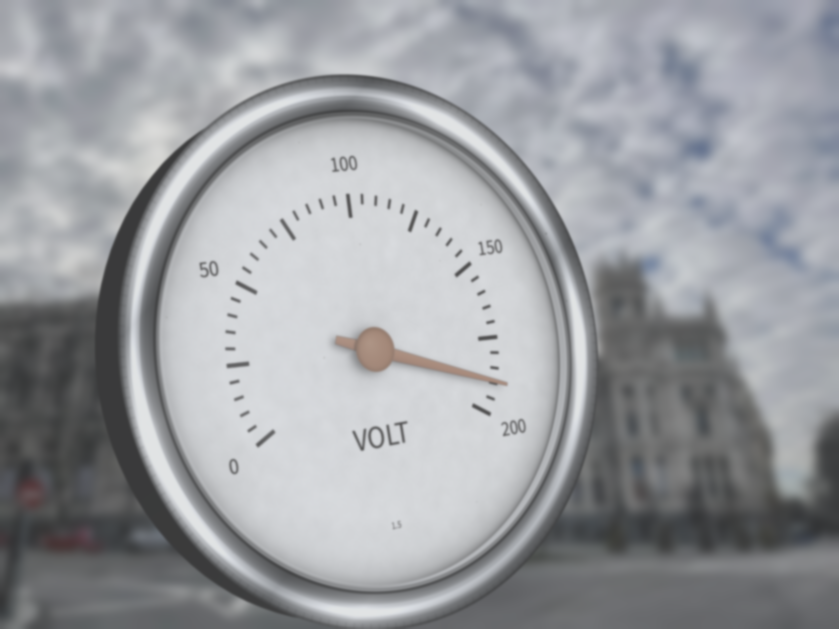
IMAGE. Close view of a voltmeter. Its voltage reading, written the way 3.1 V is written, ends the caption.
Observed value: 190 V
